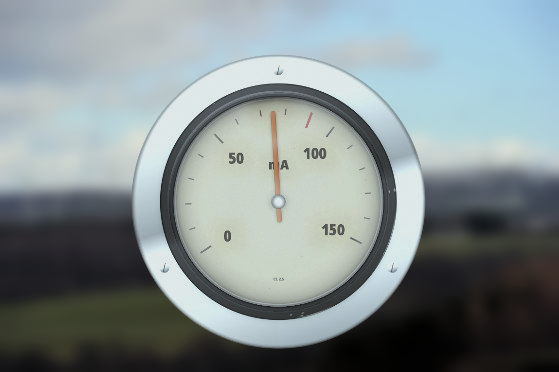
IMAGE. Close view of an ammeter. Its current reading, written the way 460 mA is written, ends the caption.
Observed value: 75 mA
